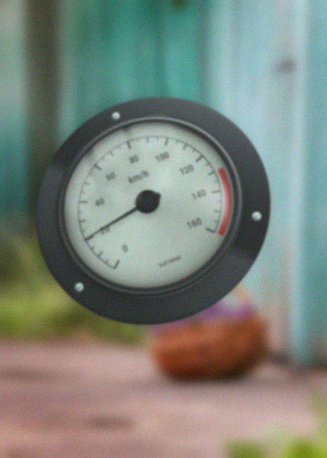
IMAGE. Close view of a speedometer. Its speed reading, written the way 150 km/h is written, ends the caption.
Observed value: 20 km/h
